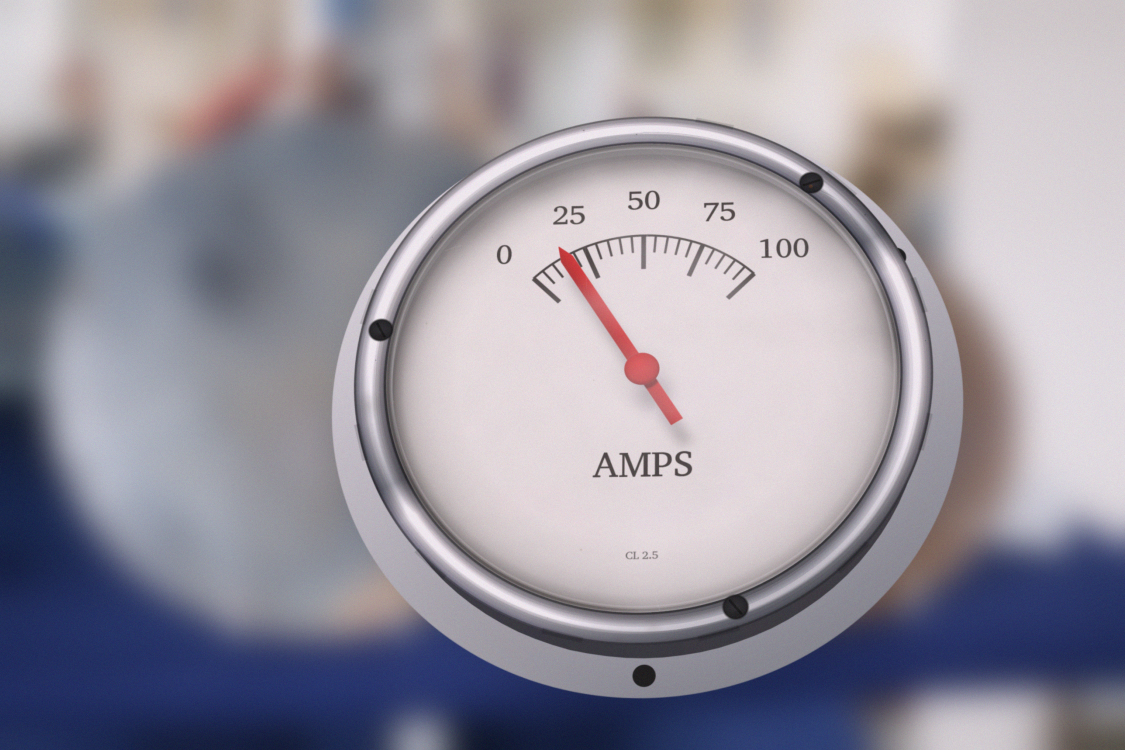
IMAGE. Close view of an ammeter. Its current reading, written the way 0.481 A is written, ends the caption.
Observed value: 15 A
